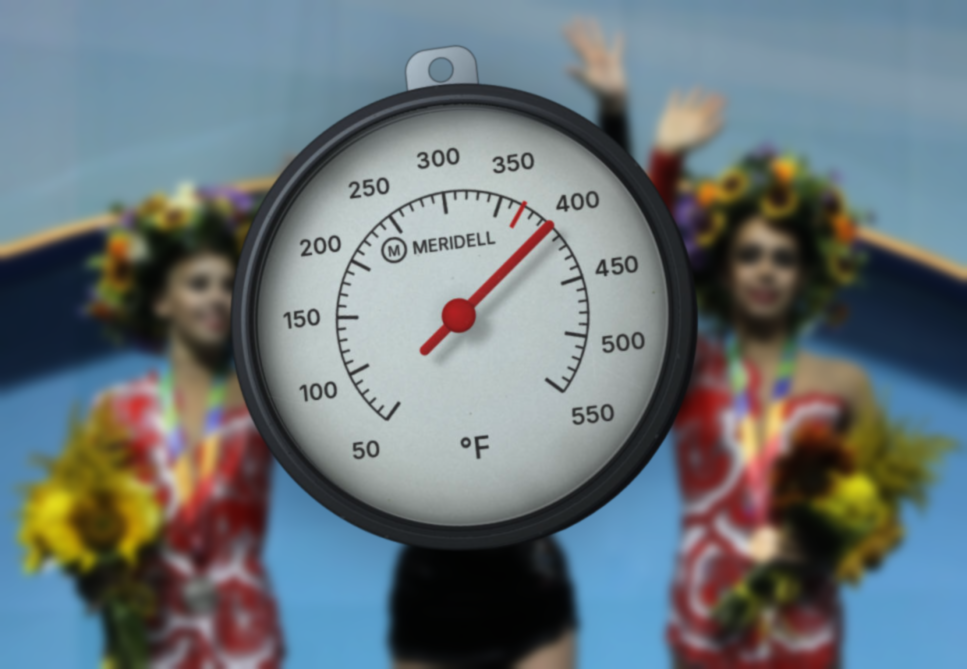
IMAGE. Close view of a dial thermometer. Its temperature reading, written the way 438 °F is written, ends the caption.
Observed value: 400 °F
